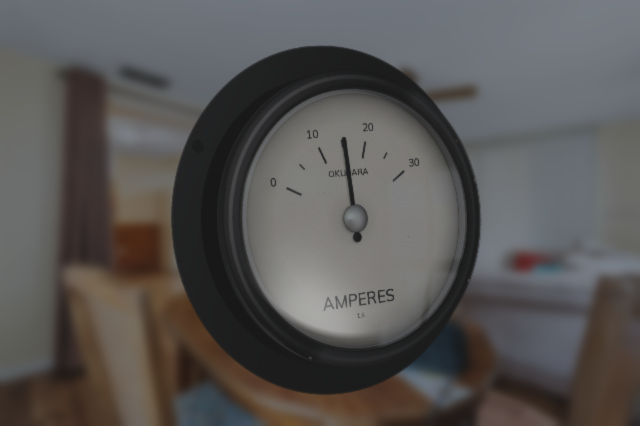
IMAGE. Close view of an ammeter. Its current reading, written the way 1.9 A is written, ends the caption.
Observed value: 15 A
